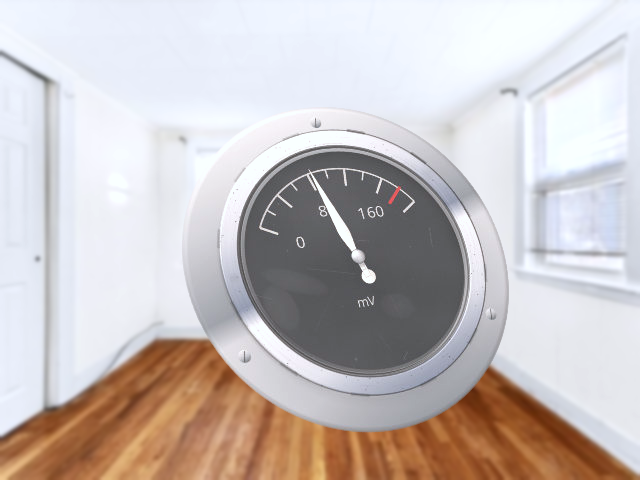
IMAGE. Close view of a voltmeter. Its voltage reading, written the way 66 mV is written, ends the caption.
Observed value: 80 mV
